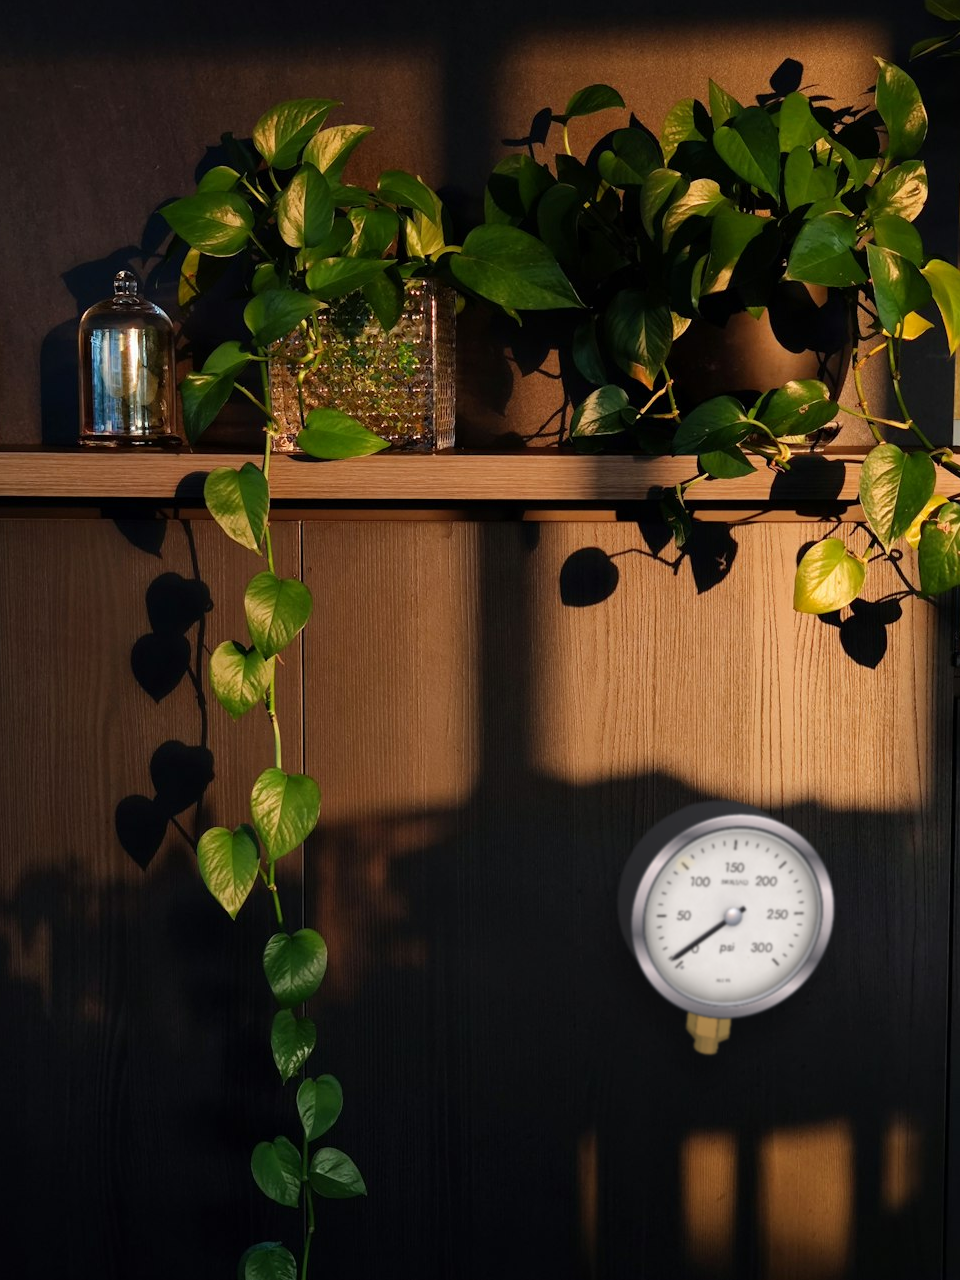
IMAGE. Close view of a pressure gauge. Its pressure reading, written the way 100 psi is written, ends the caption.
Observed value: 10 psi
